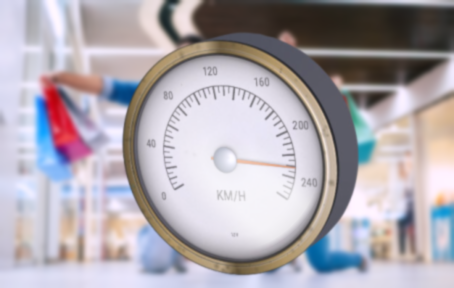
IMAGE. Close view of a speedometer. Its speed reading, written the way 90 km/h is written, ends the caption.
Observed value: 230 km/h
